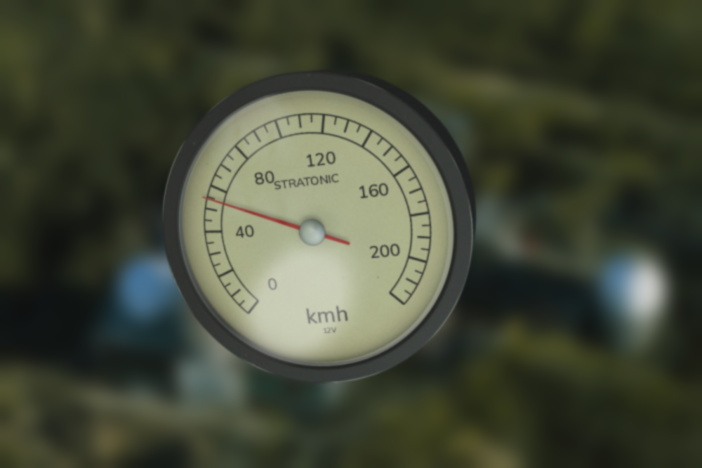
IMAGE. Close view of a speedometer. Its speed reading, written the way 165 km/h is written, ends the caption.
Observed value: 55 km/h
